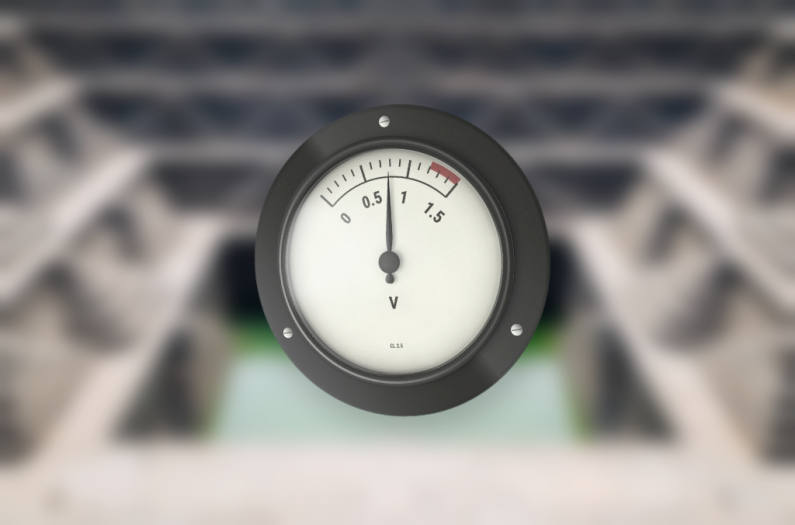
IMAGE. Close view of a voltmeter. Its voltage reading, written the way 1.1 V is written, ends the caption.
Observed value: 0.8 V
